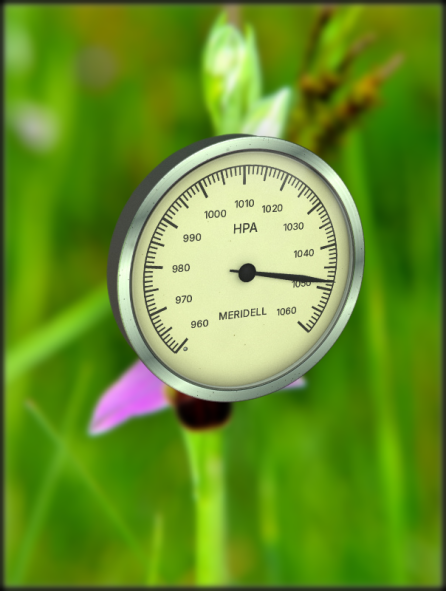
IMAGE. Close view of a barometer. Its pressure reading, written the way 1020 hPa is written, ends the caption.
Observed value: 1048 hPa
